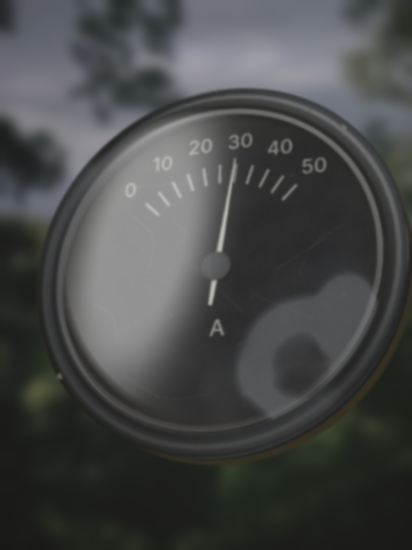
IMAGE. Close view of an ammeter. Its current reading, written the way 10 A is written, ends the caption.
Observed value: 30 A
